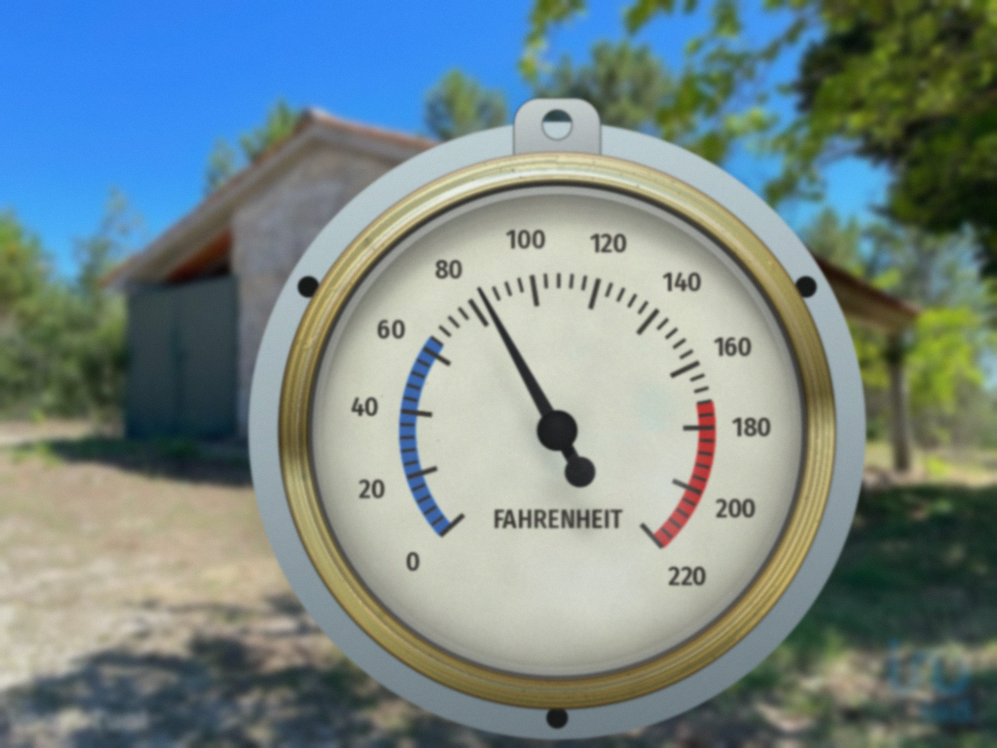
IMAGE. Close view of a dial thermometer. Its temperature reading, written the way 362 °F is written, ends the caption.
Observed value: 84 °F
